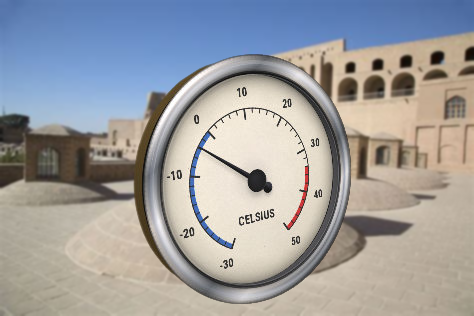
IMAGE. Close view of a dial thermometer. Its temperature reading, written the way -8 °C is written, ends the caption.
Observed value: -4 °C
